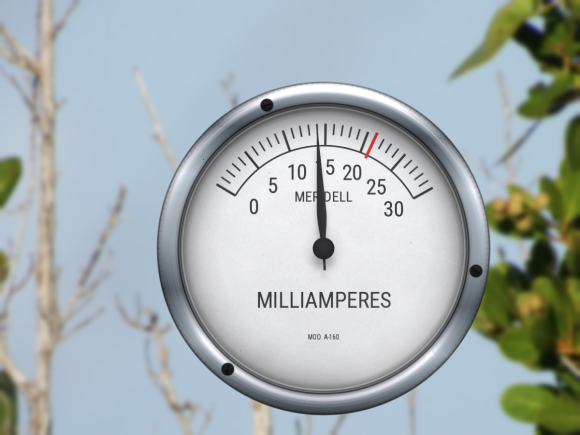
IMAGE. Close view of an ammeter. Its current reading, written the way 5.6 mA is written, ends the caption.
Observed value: 14 mA
